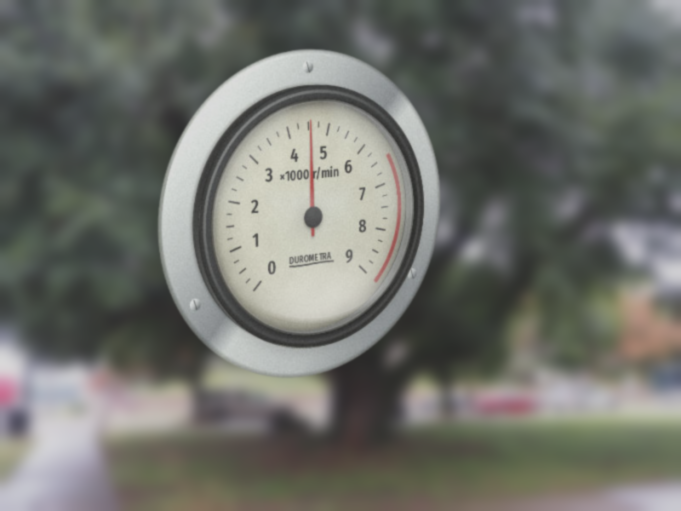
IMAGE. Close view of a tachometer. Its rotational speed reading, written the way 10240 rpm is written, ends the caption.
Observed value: 4500 rpm
